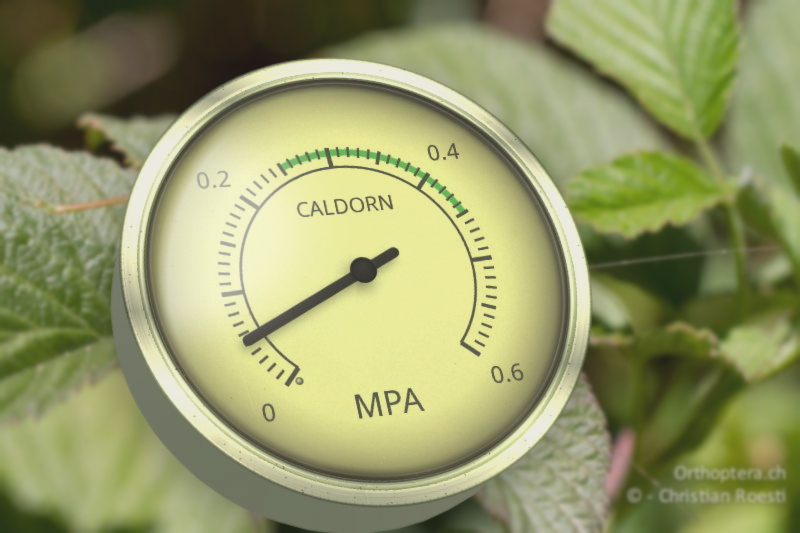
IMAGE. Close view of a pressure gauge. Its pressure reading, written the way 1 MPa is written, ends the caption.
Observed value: 0.05 MPa
